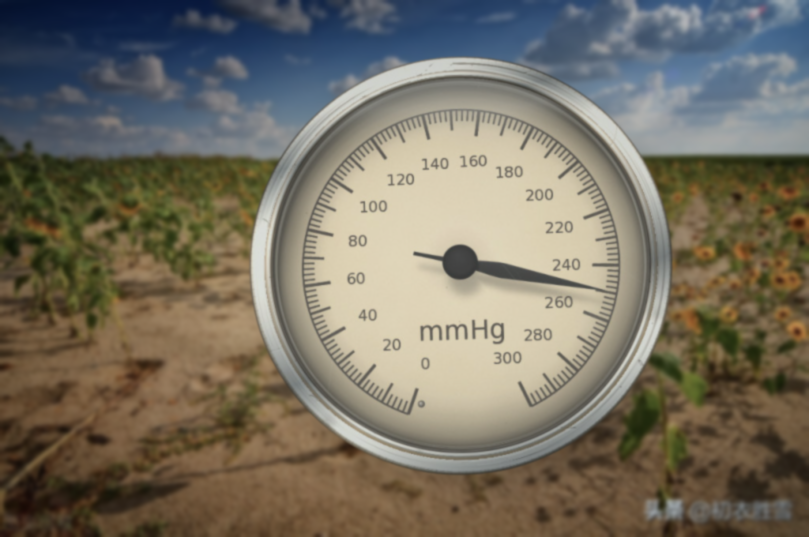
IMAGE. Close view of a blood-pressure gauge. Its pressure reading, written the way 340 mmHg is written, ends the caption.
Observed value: 250 mmHg
